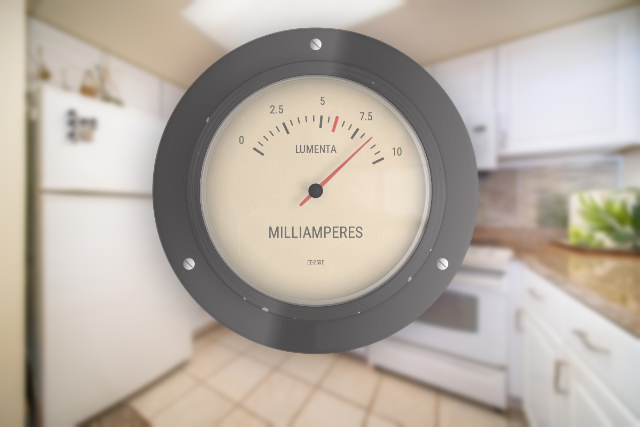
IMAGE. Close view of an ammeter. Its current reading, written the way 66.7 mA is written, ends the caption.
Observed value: 8.5 mA
